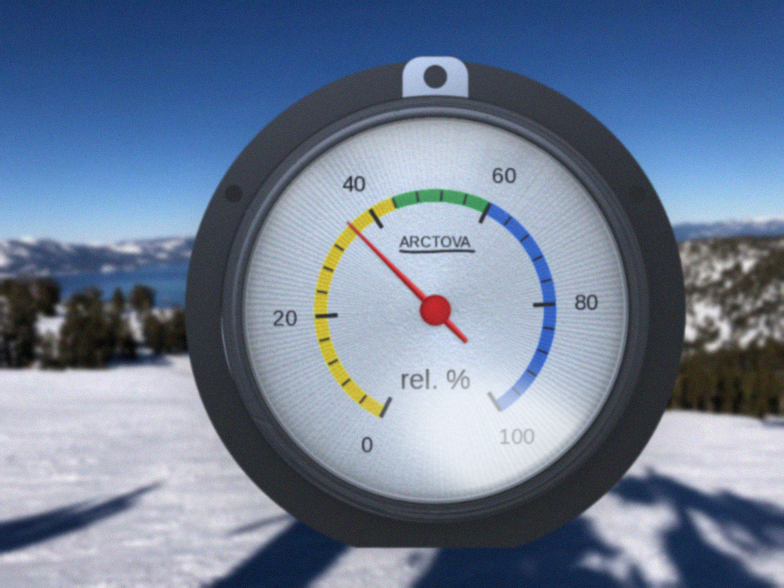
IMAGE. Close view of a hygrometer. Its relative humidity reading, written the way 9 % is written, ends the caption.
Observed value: 36 %
